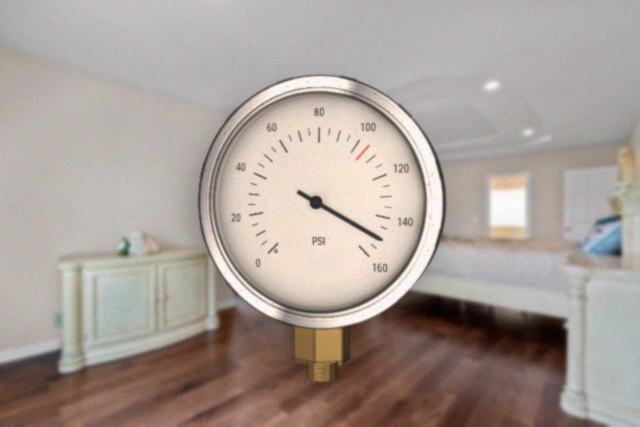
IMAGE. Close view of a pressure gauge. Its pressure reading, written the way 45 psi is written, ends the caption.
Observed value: 150 psi
